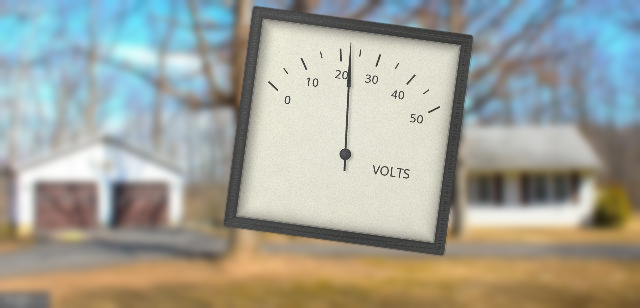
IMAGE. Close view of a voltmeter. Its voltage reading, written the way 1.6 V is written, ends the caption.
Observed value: 22.5 V
